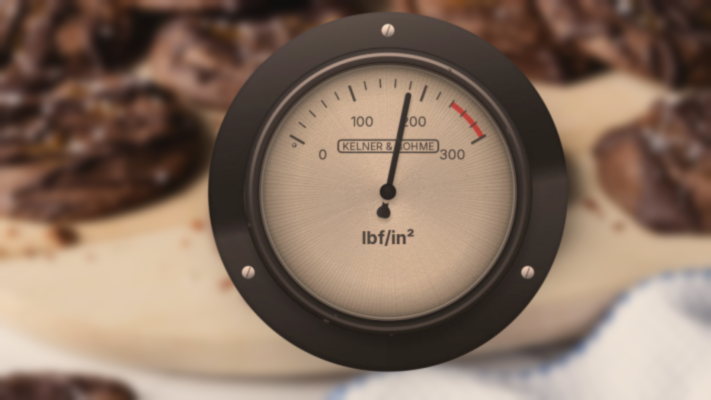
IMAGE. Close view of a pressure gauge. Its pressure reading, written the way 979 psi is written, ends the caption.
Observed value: 180 psi
